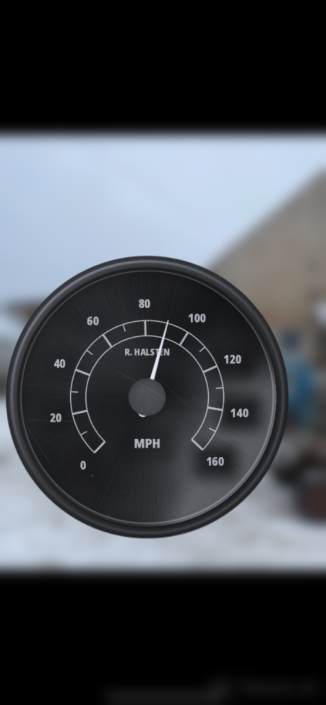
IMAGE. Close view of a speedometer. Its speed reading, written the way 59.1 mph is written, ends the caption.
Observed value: 90 mph
